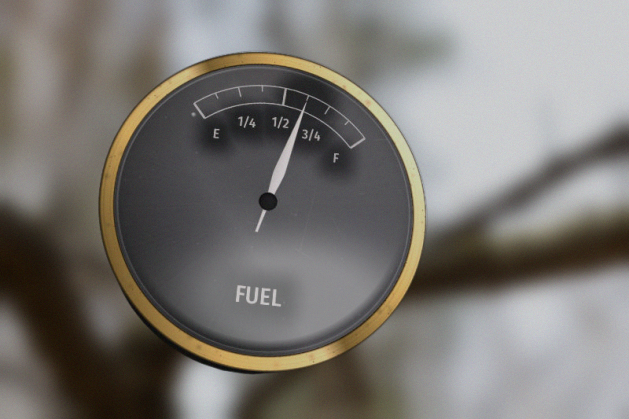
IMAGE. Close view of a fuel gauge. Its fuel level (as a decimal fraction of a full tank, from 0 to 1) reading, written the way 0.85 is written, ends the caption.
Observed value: 0.625
